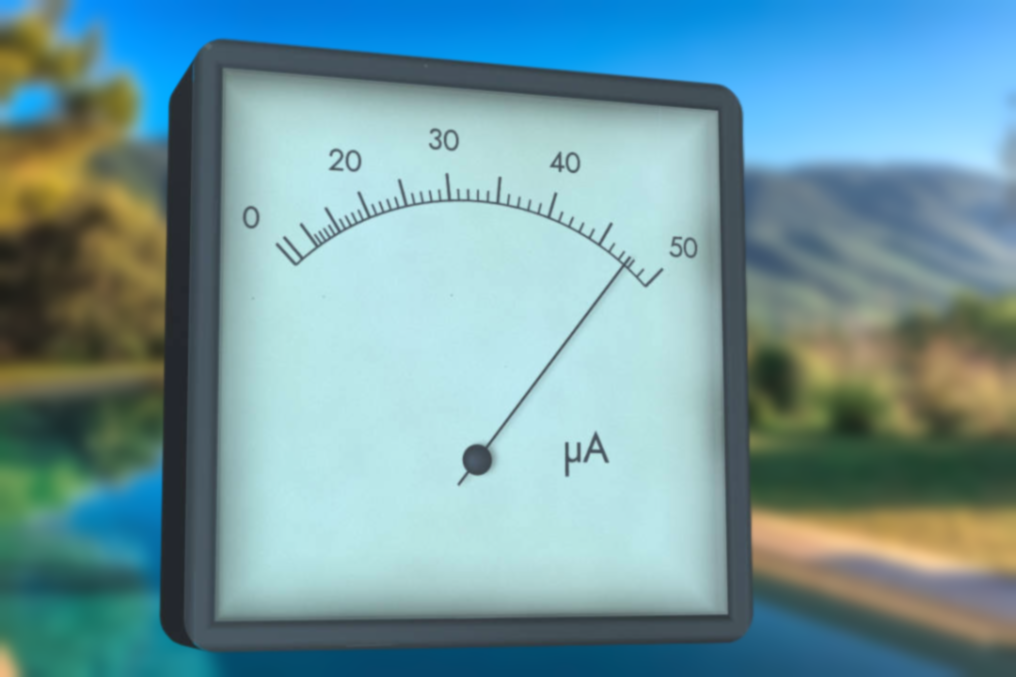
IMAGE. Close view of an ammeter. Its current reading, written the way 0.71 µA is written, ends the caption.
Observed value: 47.5 µA
